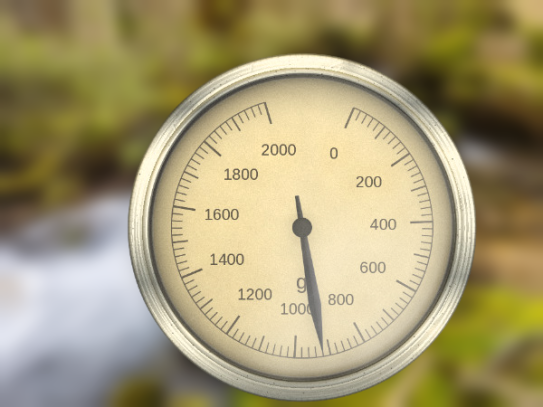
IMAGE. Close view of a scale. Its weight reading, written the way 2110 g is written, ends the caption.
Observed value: 920 g
